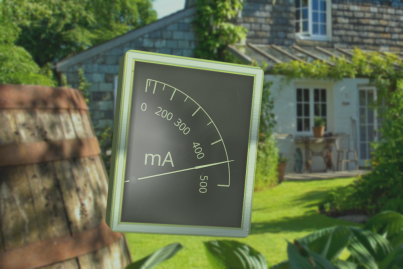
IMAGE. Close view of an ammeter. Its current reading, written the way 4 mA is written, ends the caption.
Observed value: 450 mA
